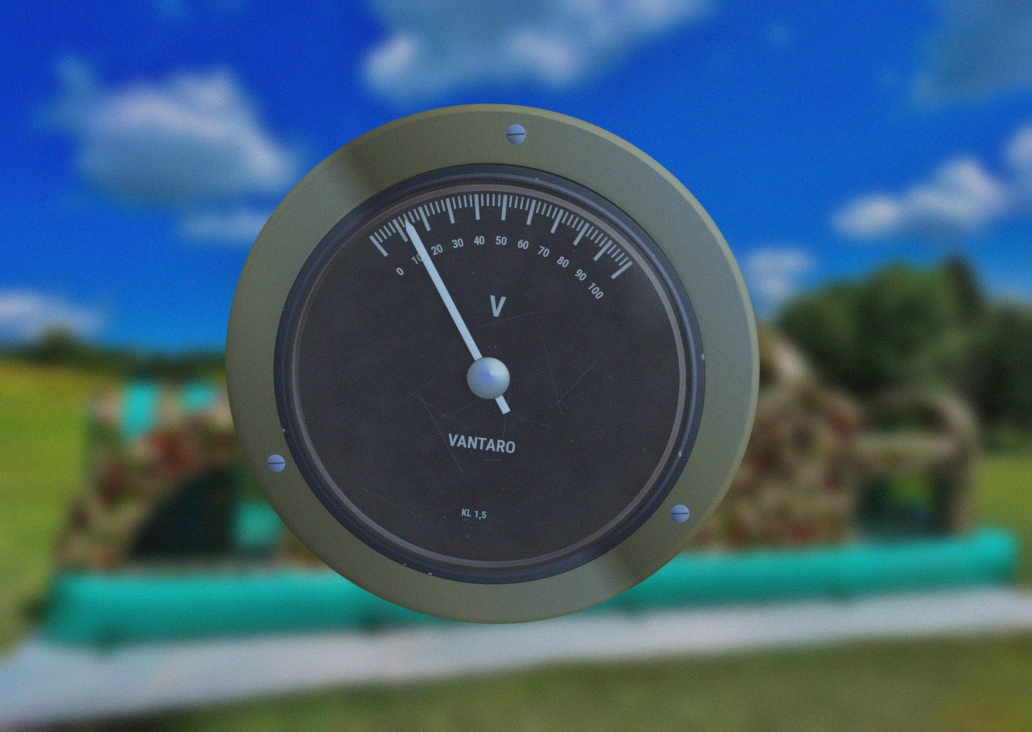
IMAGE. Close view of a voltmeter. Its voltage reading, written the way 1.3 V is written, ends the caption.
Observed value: 14 V
